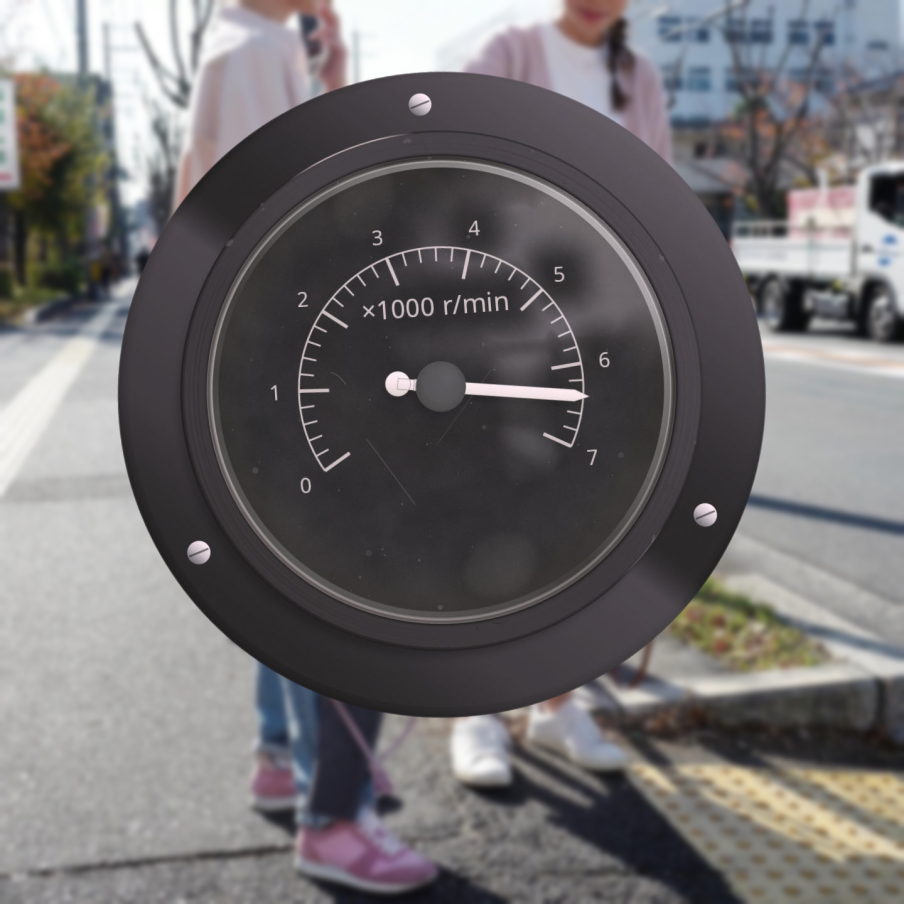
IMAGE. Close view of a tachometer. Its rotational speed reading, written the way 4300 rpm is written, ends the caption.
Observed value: 6400 rpm
